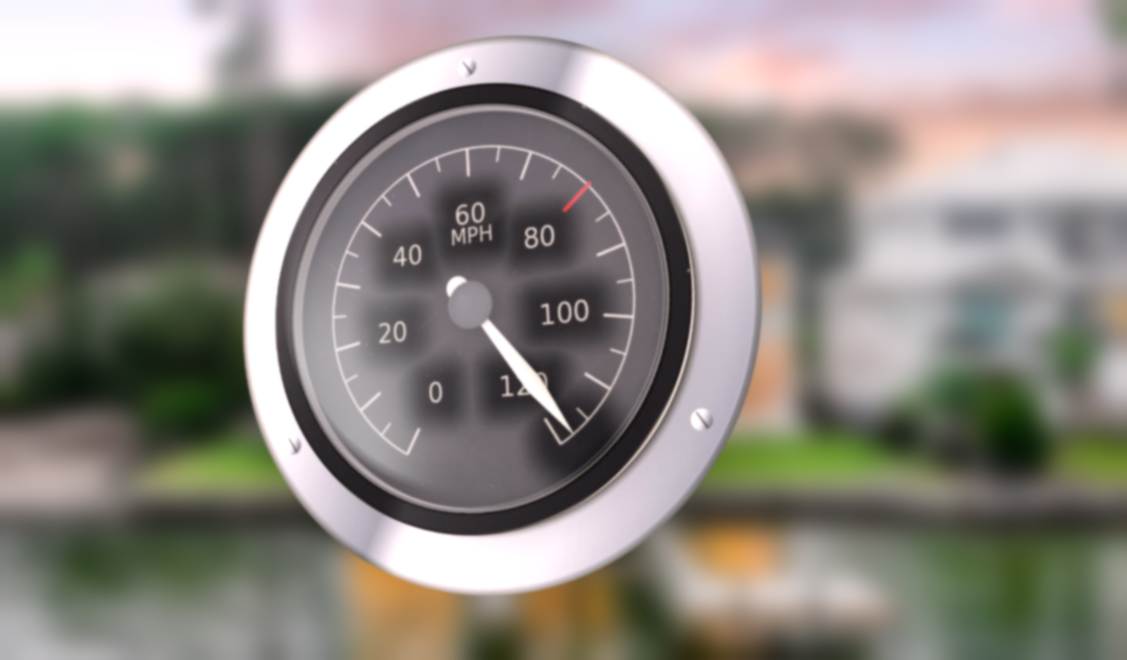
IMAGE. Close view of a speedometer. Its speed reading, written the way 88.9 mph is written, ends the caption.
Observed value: 117.5 mph
